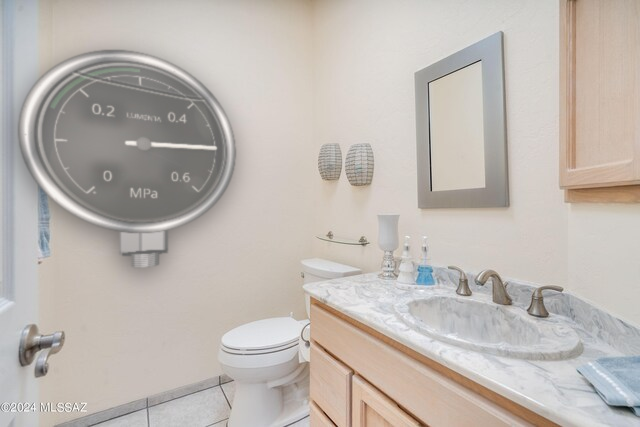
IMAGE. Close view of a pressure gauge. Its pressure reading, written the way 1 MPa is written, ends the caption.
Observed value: 0.5 MPa
